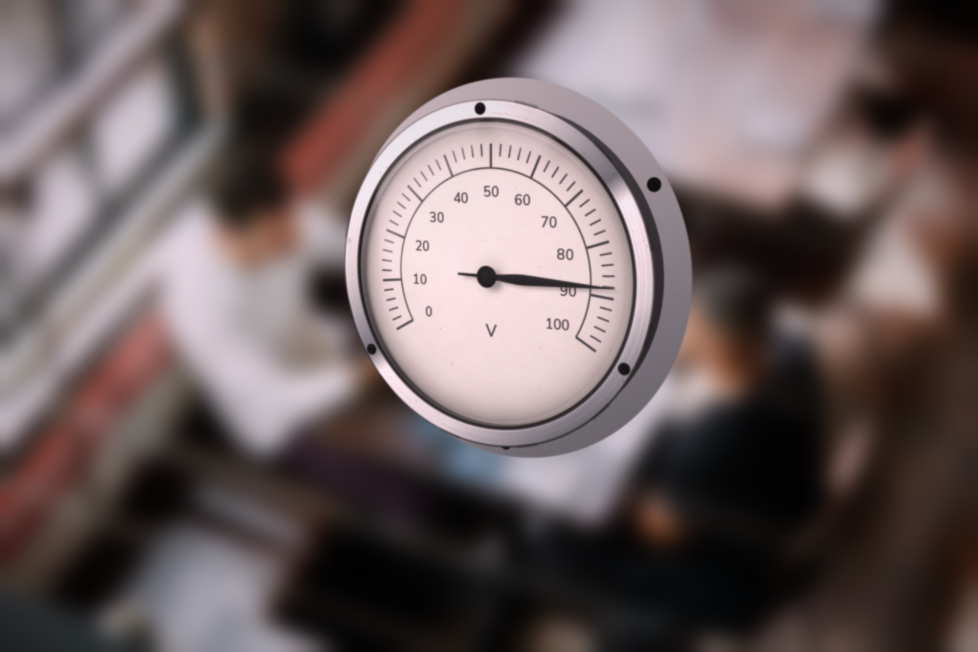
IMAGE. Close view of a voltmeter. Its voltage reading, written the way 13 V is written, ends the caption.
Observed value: 88 V
